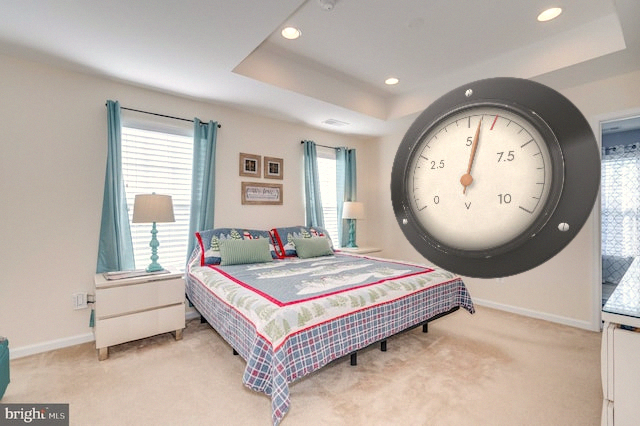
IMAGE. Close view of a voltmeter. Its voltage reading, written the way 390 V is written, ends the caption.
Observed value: 5.5 V
